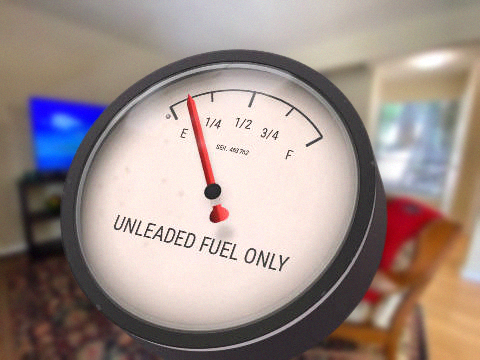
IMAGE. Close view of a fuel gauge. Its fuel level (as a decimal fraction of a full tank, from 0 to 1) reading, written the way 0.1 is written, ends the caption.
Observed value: 0.125
